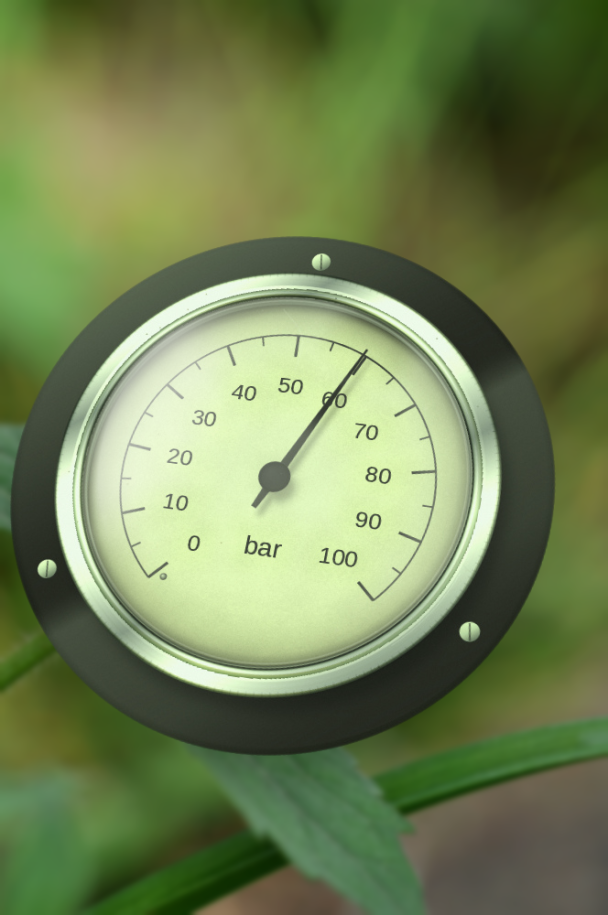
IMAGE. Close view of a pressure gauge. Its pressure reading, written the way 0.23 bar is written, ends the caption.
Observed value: 60 bar
